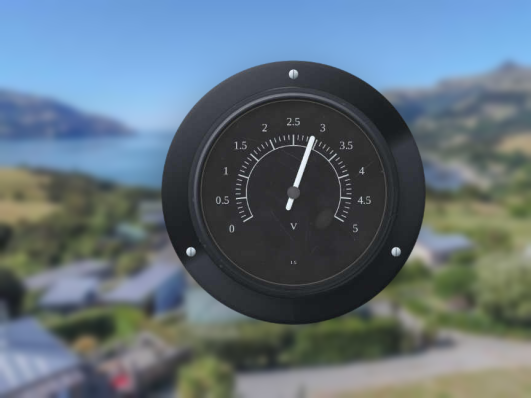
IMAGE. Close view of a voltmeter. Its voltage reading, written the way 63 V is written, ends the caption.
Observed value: 2.9 V
